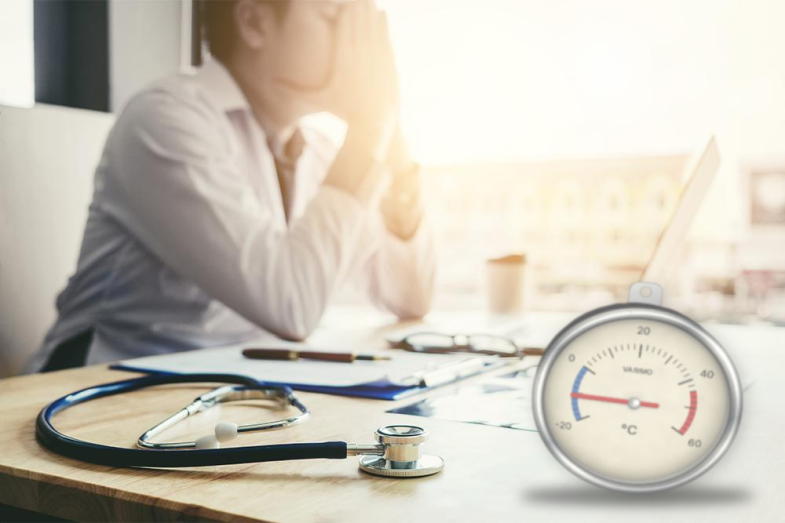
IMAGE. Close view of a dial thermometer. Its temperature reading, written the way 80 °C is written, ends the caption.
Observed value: -10 °C
